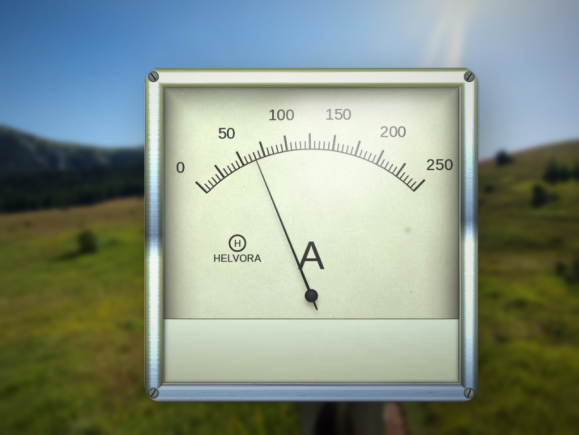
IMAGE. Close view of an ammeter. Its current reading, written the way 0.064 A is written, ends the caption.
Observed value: 65 A
